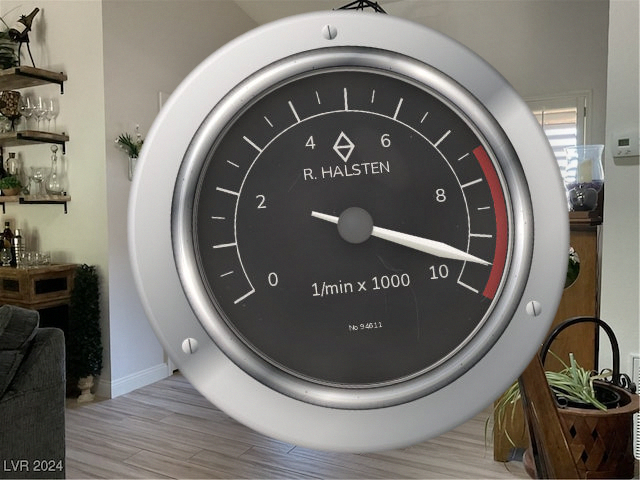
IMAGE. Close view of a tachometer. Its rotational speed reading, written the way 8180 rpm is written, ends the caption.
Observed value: 9500 rpm
